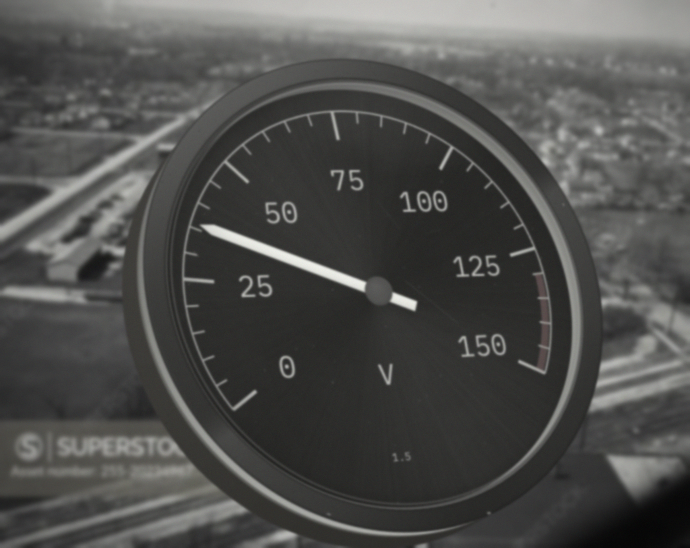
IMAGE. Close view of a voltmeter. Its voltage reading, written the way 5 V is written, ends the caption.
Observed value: 35 V
